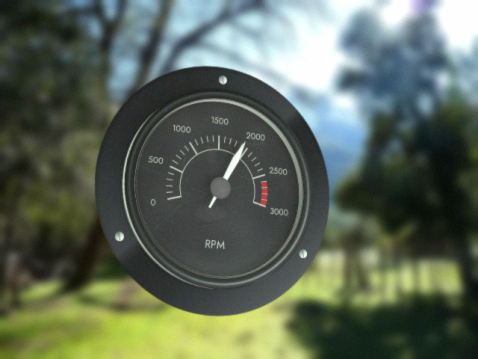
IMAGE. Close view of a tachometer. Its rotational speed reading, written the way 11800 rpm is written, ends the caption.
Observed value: 1900 rpm
